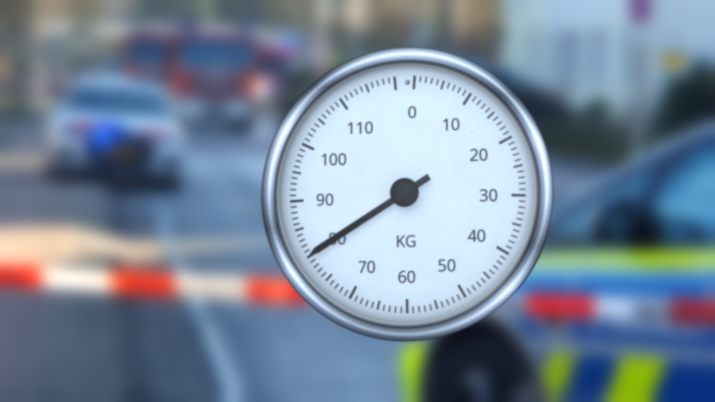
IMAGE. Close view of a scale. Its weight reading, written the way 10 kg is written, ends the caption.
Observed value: 80 kg
